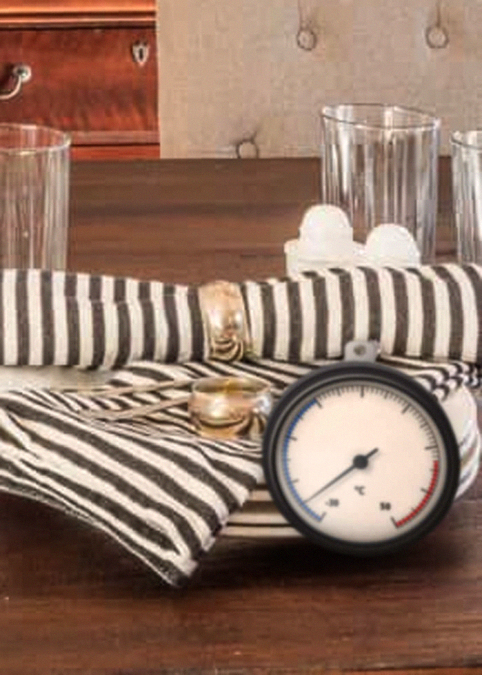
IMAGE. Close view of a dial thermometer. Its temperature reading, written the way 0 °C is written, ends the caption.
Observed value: -25 °C
